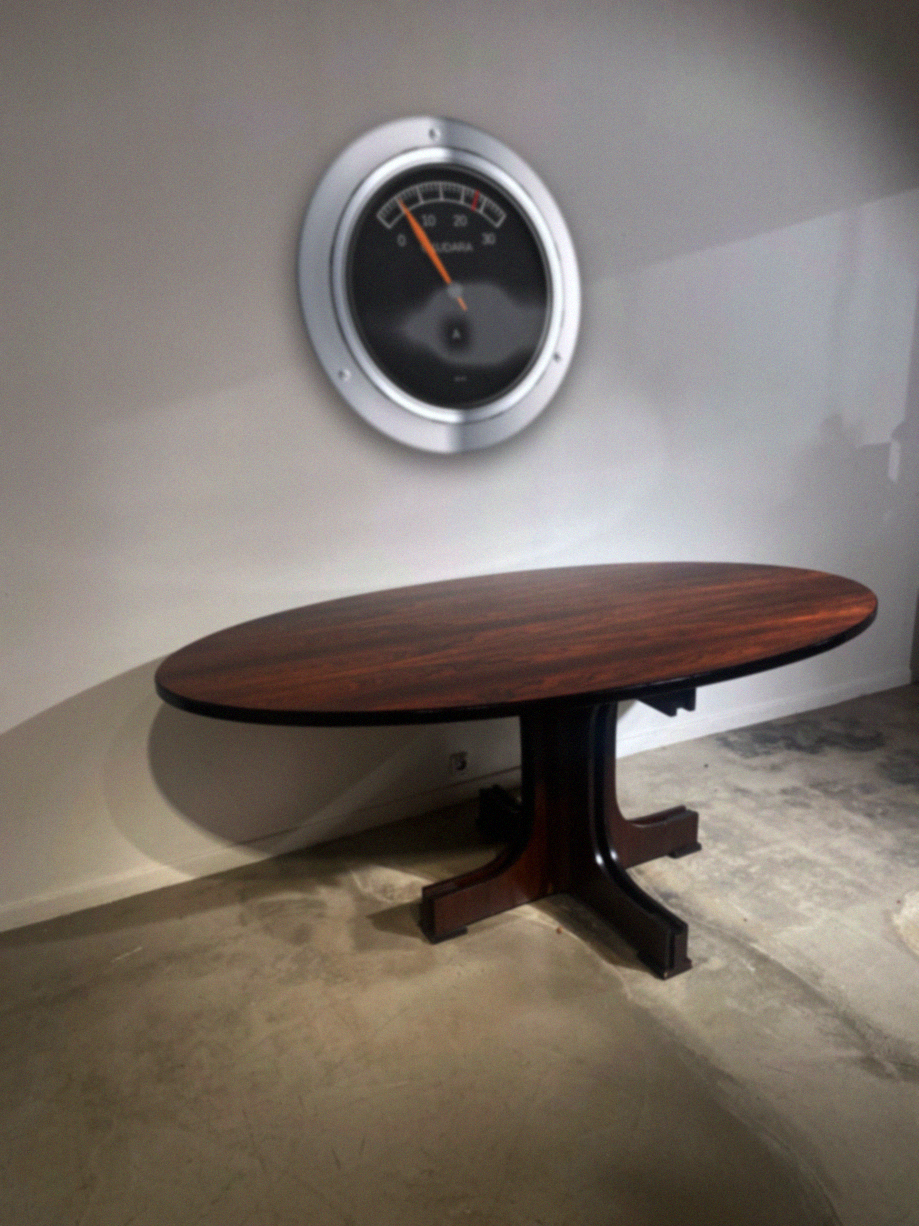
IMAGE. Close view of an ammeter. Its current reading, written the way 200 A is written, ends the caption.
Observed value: 5 A
